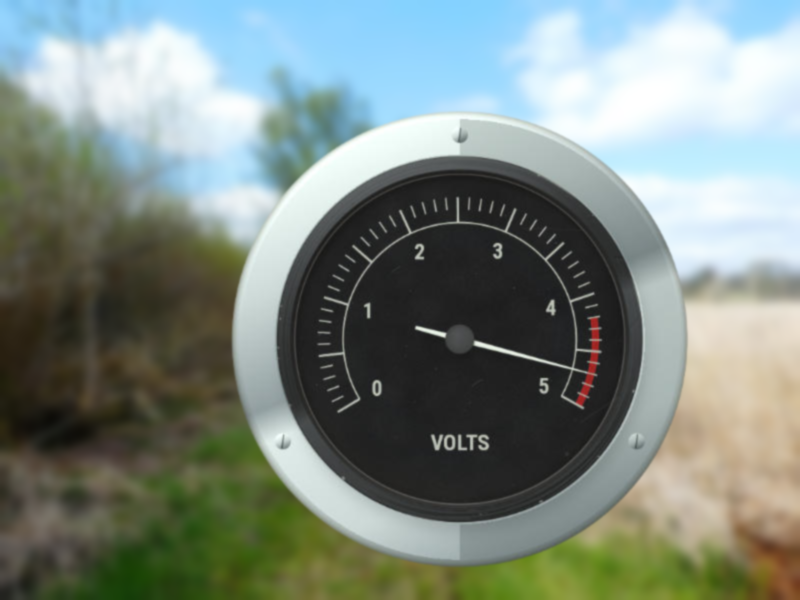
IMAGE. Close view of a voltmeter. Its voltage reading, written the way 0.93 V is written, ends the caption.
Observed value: 4.7 V
